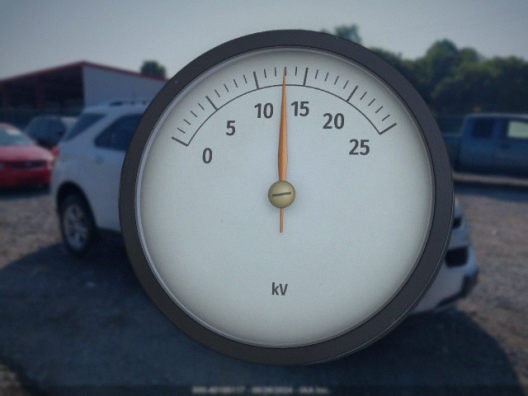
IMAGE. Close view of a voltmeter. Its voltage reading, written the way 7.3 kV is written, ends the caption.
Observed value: 13 kV
